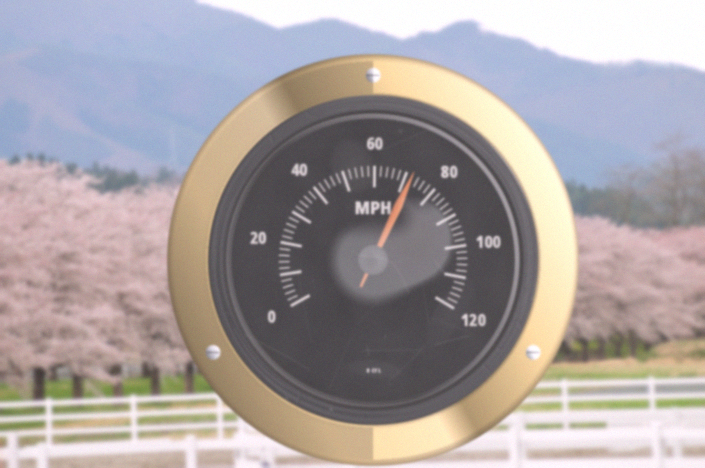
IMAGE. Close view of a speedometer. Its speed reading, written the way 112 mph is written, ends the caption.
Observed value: 72 mph
